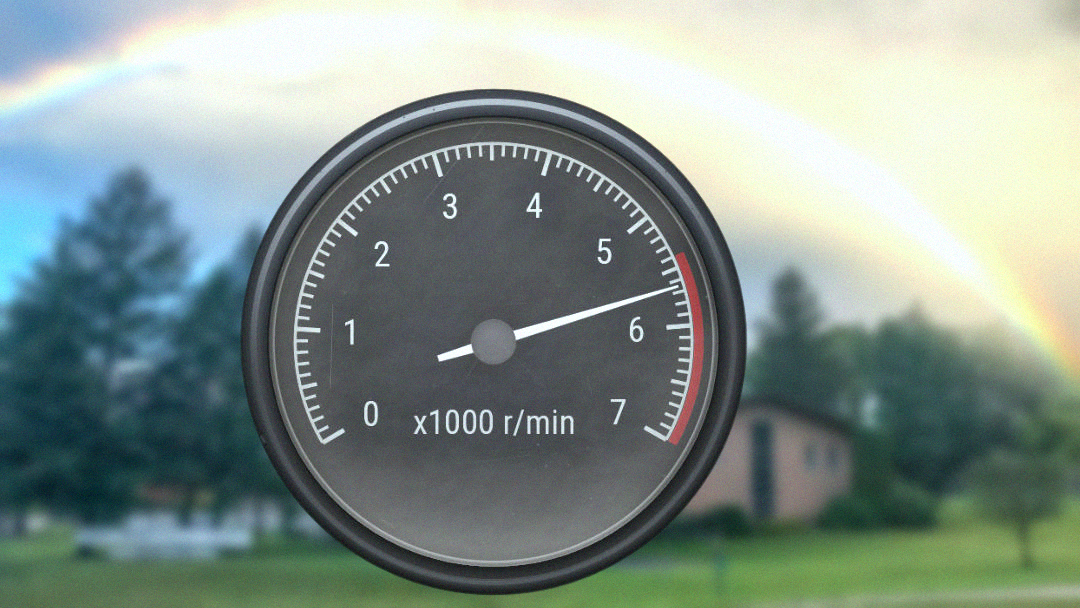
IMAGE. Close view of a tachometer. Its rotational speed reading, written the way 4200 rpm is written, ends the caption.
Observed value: 5650 rpm
